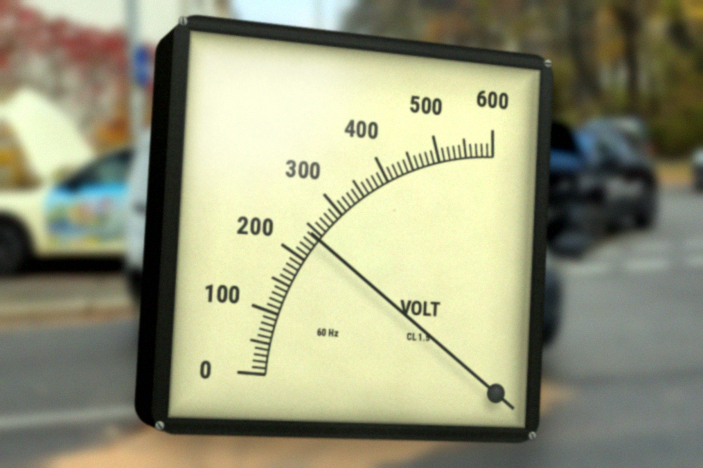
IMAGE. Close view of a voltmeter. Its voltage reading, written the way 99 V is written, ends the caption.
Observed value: 240 V
